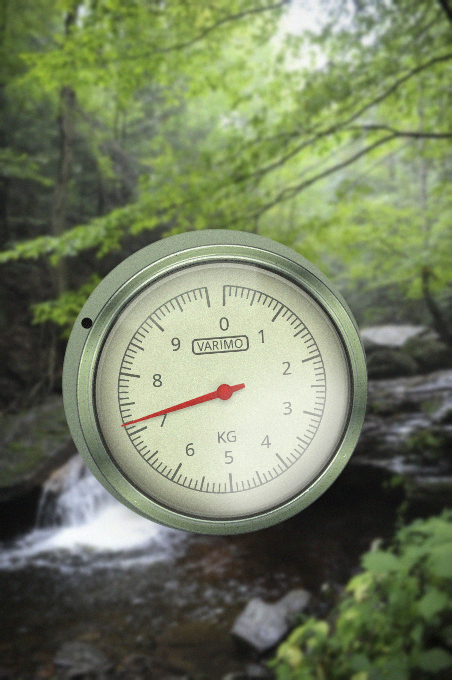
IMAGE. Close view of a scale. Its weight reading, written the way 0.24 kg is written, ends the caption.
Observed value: 7.2 kg
